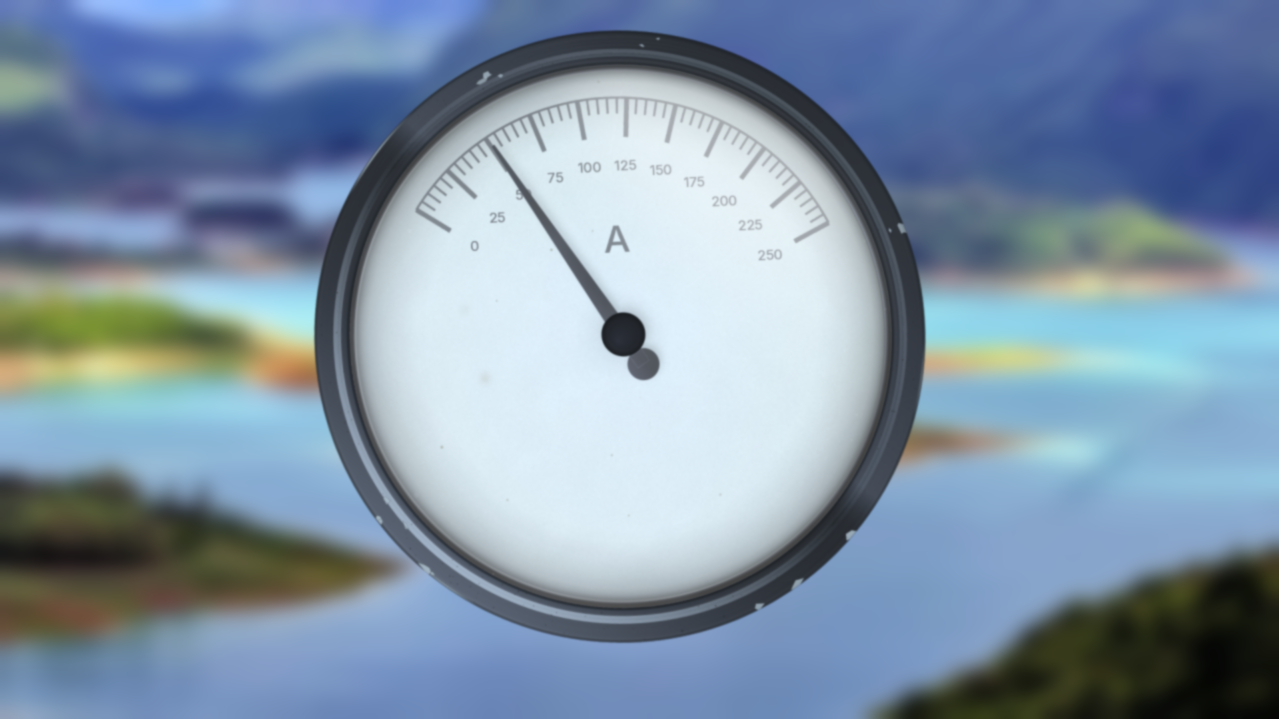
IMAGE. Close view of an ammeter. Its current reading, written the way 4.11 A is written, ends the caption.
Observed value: 50 A
